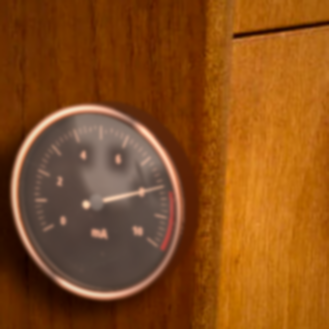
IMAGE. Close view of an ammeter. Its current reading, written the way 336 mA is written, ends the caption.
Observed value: 8 mA
